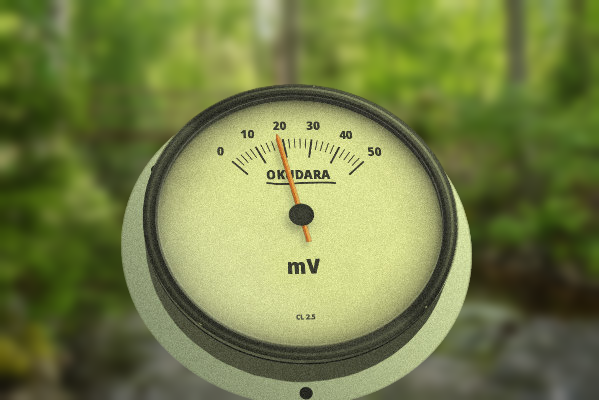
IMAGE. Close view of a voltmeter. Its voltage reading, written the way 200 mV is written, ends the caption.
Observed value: 18 mV
